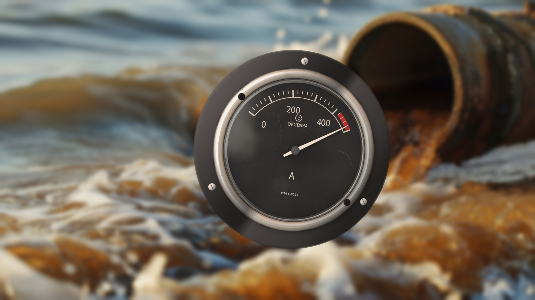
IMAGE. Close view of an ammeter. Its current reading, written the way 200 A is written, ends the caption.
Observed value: 480 A
